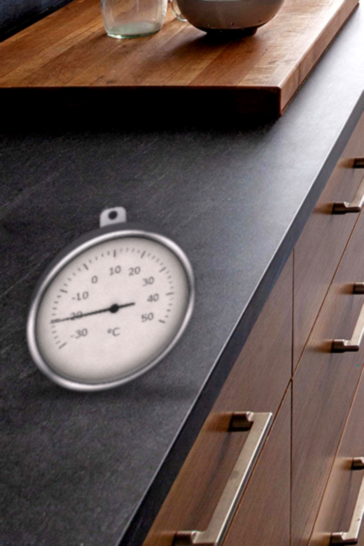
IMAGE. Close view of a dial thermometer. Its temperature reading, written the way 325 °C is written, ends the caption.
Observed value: -20 °C
